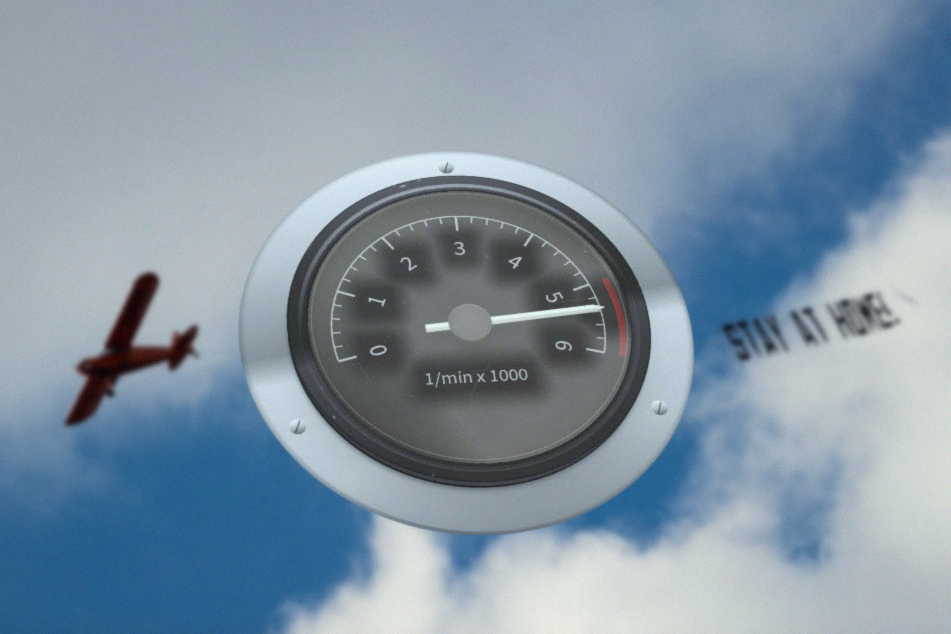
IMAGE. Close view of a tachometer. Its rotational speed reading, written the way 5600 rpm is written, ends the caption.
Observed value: 5400 rpm
